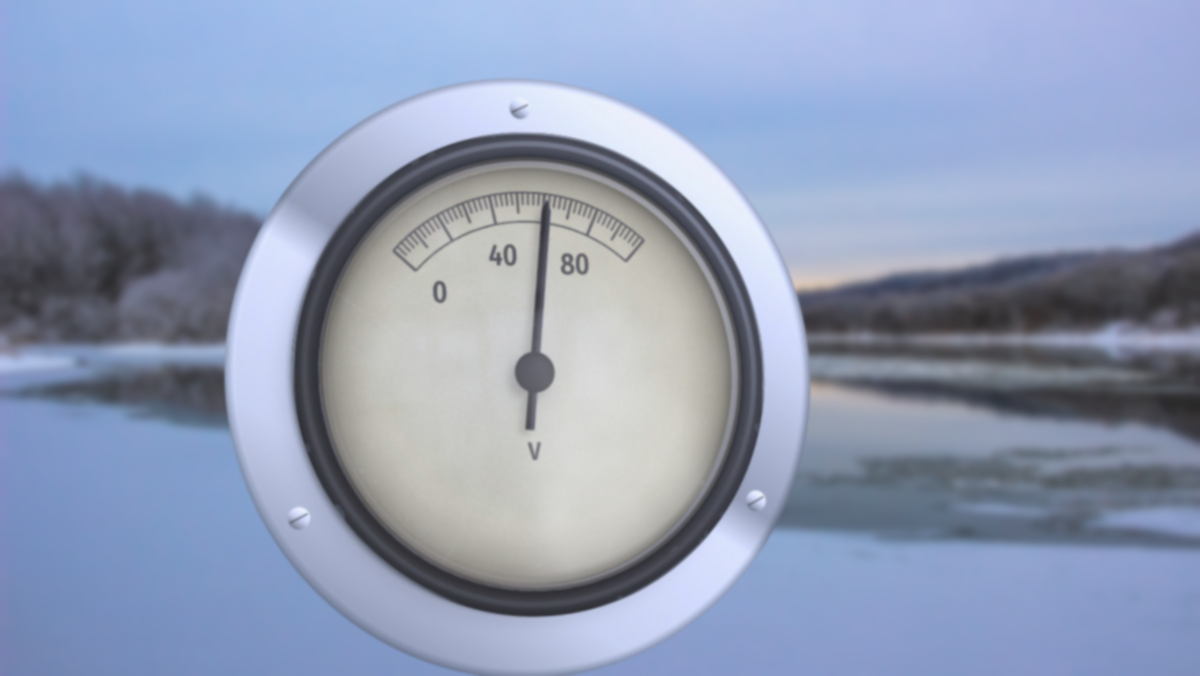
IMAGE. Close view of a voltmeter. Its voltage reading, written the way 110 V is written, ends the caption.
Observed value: 60 V
